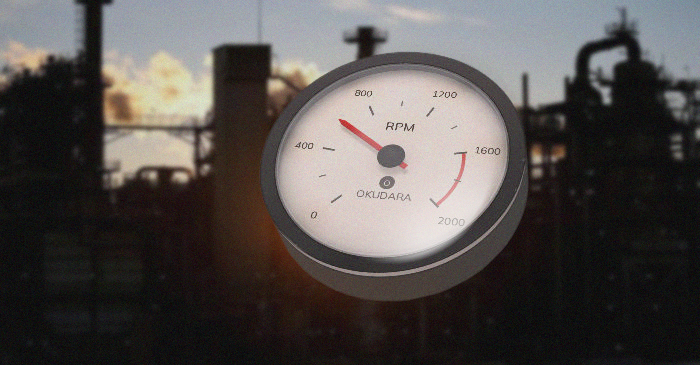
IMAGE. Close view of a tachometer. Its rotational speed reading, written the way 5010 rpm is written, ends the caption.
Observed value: 600 rpm
